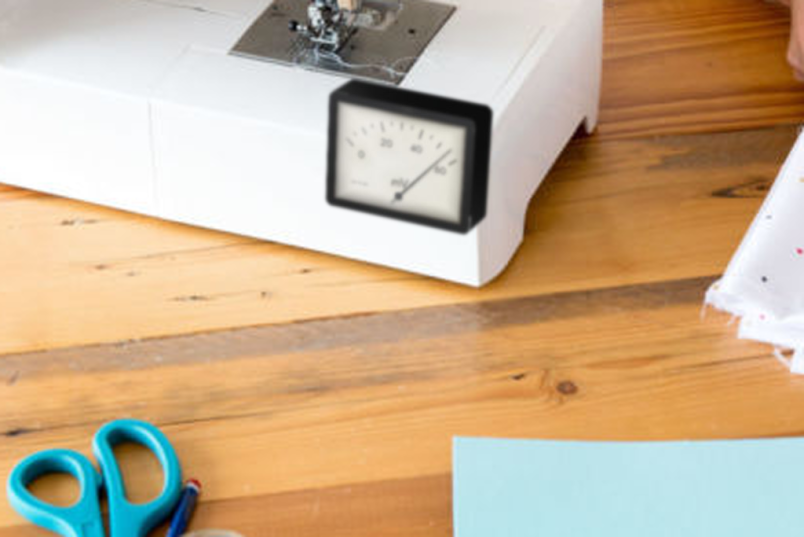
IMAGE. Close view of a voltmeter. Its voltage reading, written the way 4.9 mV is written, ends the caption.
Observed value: 55 mV
